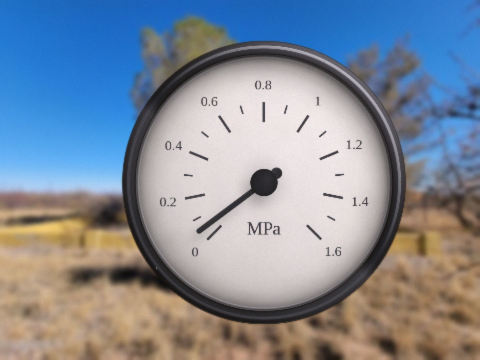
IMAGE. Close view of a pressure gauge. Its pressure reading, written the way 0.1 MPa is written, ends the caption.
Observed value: 0.05 MPa
